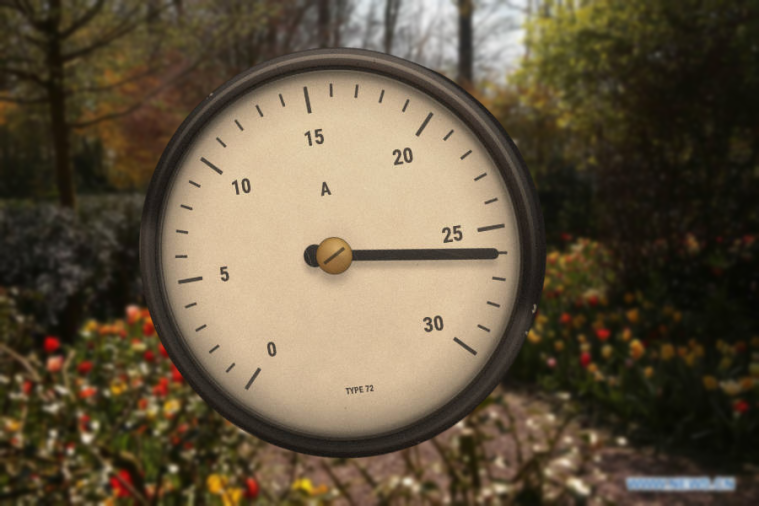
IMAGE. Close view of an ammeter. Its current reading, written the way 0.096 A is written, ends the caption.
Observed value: 26 A
